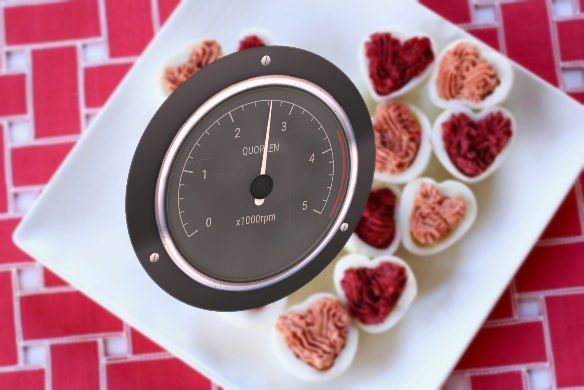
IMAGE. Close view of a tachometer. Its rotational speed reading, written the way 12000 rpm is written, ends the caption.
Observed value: 2600 rpm
